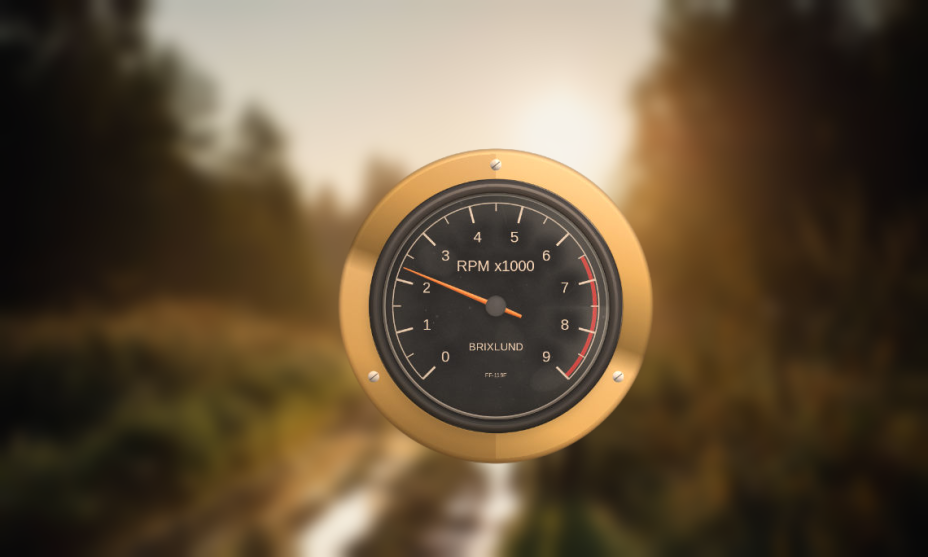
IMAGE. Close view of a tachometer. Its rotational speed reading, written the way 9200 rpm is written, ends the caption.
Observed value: 2250 rpm
